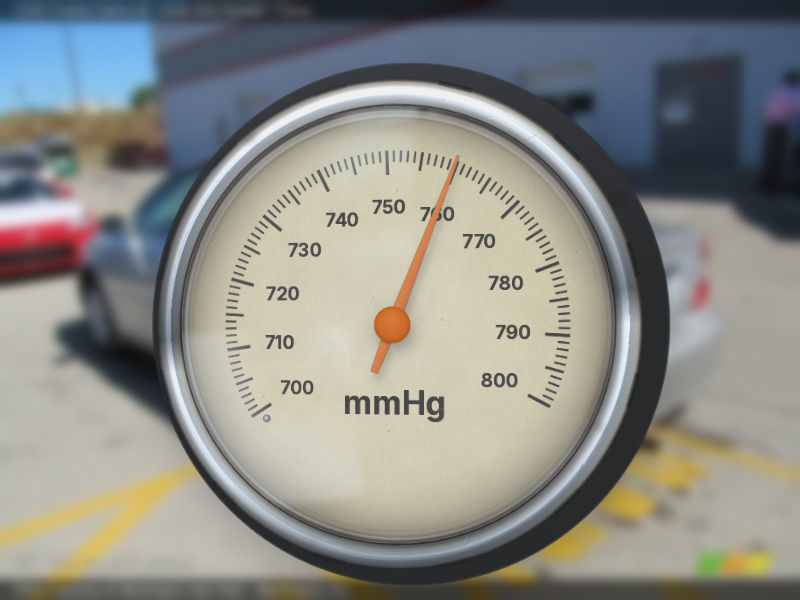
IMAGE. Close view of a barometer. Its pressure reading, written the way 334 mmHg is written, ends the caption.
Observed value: 760 mmHg
